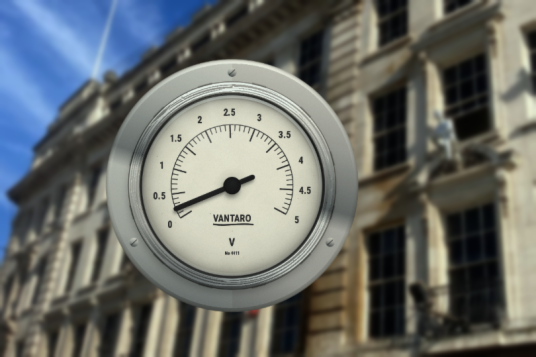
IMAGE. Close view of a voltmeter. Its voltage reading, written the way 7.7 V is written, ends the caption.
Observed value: 0.2 V
